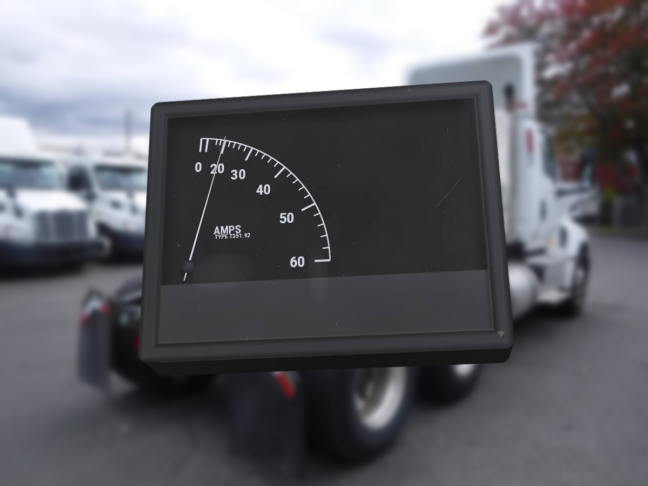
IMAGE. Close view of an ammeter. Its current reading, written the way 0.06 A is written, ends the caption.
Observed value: 20 A
